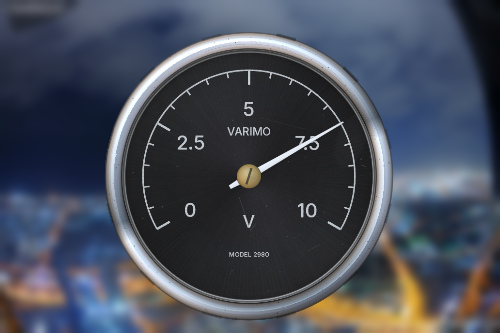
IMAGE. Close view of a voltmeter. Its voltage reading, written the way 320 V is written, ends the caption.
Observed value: 7.5 V
